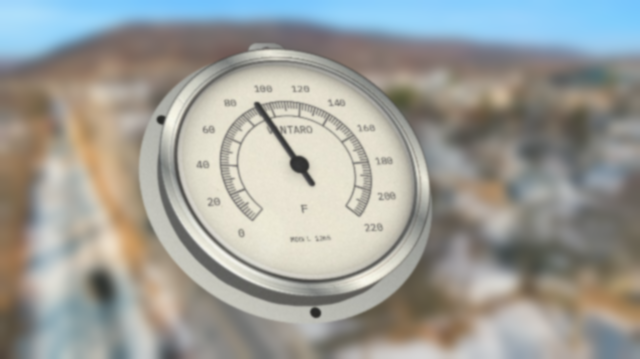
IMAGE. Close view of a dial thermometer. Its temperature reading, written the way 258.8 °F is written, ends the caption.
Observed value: 90 °F
